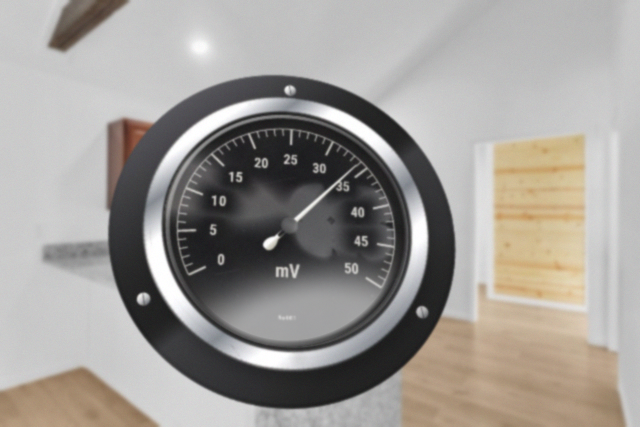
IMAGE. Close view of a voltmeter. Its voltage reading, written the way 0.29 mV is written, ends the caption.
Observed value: 34 mV
